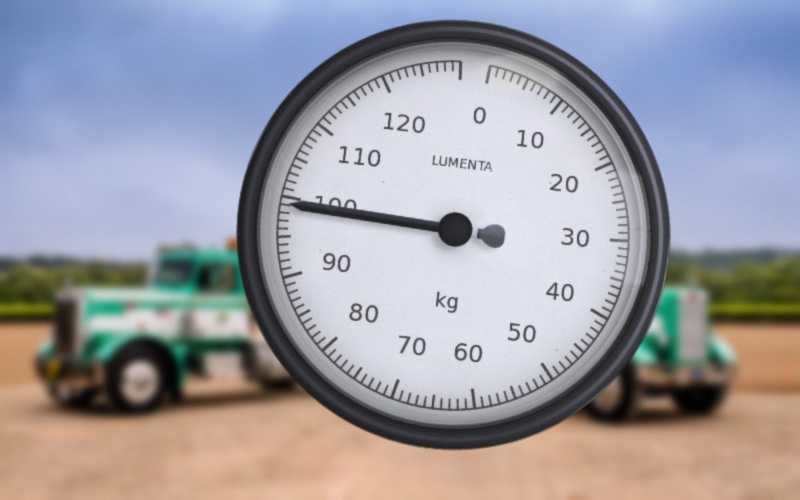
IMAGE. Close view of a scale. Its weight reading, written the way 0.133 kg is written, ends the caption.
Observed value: 99 kg
